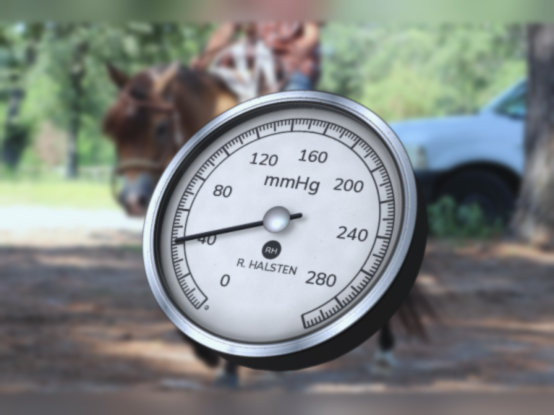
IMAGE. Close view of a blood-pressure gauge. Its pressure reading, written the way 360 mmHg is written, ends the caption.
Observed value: 40 mmHg
